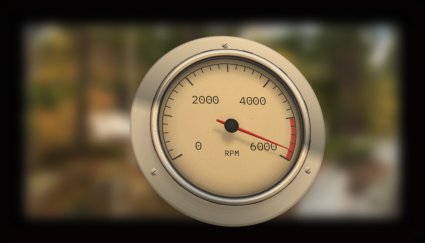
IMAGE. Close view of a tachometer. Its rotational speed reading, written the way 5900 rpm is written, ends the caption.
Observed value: 5800 rpm
